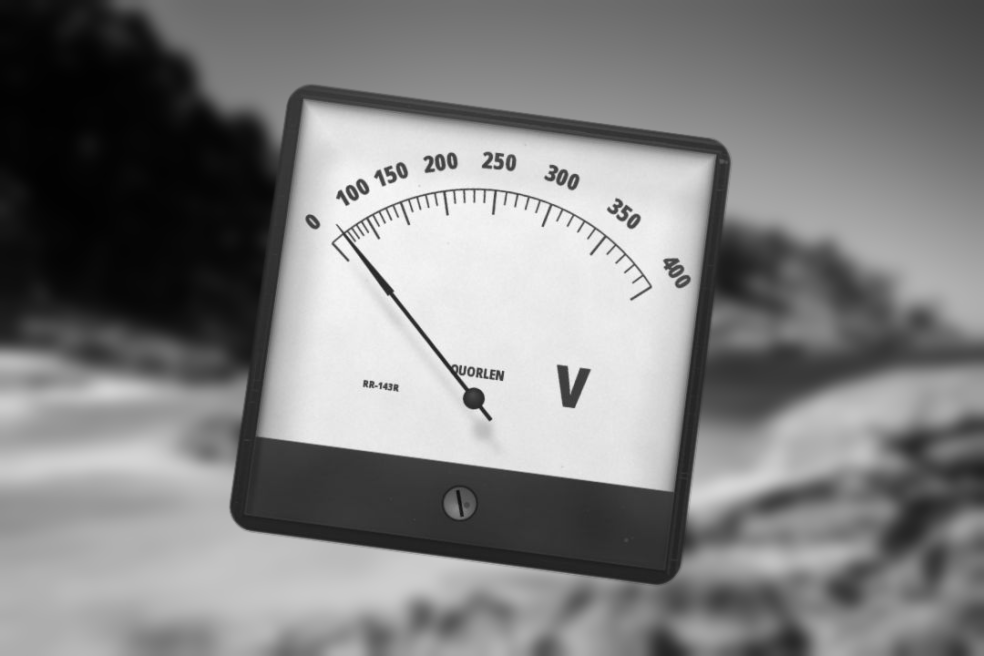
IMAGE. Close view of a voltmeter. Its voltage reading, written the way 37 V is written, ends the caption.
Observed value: 50 V
